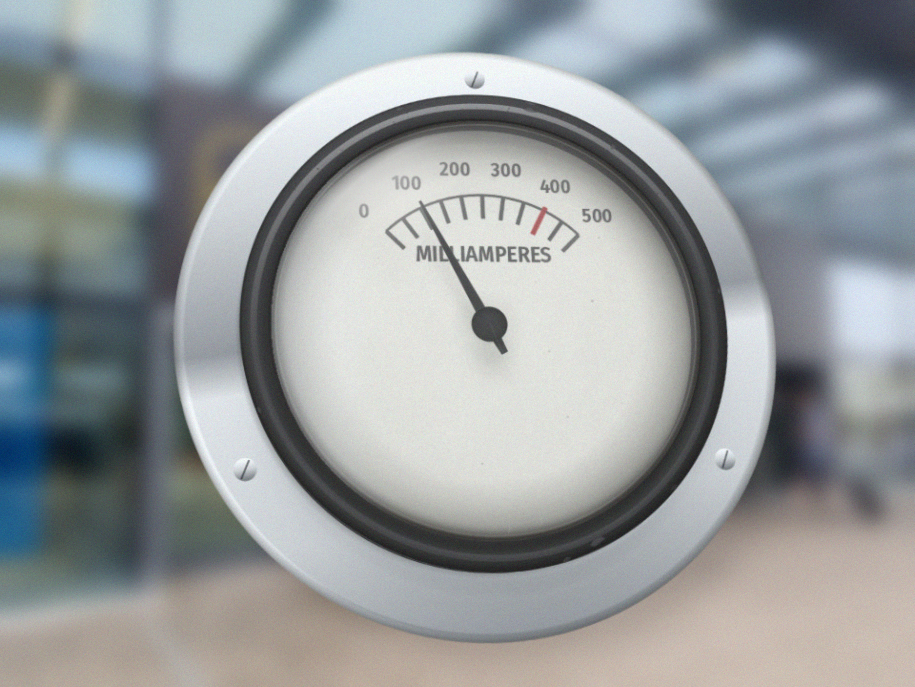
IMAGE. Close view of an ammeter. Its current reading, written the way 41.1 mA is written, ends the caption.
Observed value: 100 mA
